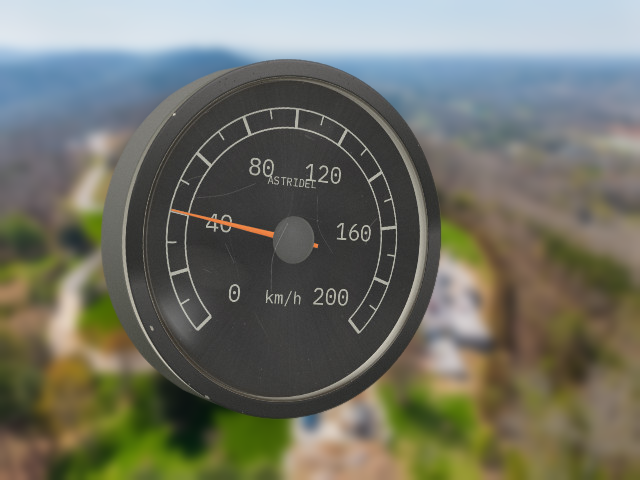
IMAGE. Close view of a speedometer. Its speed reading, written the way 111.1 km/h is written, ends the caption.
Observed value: 40 km/h
